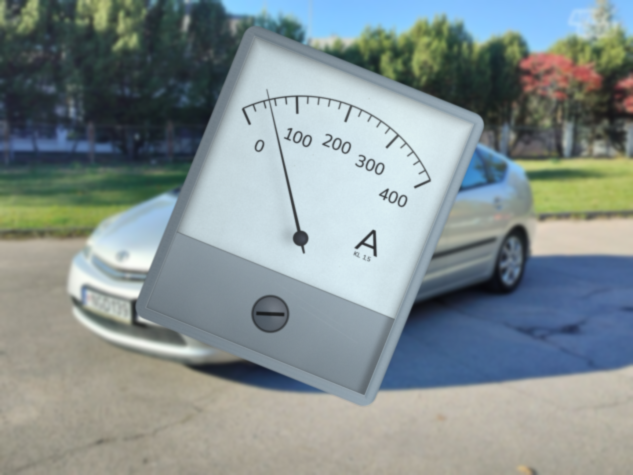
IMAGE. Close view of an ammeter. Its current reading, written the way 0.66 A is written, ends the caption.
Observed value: 50 A
